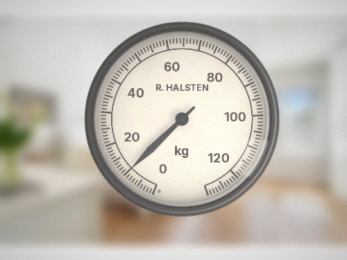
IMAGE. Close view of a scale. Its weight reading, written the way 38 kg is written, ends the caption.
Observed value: 10 kg
